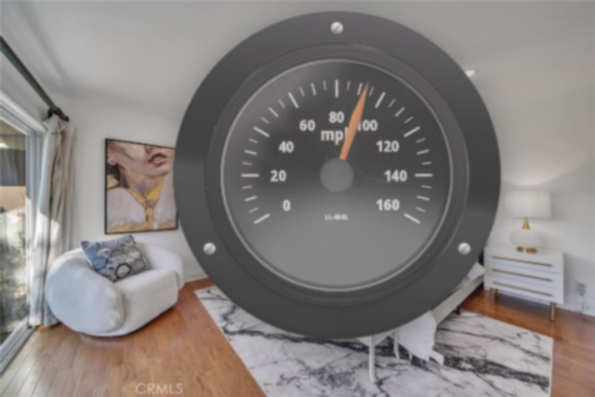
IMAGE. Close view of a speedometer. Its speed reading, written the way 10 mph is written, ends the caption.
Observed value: 92.5 mph
